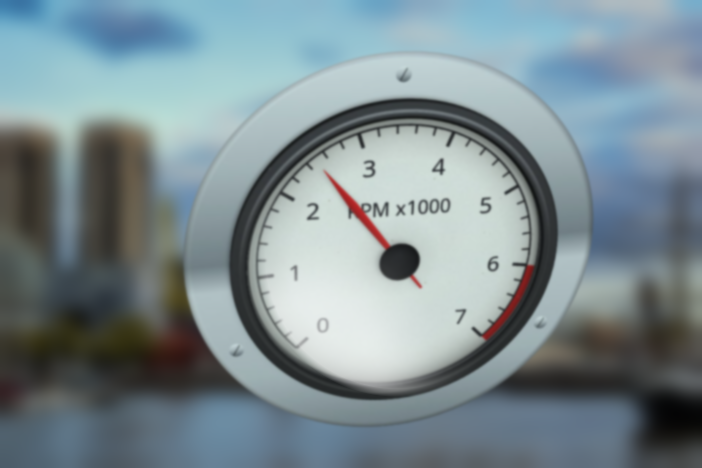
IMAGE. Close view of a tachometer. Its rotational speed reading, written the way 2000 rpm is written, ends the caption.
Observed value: 2500 rpm
